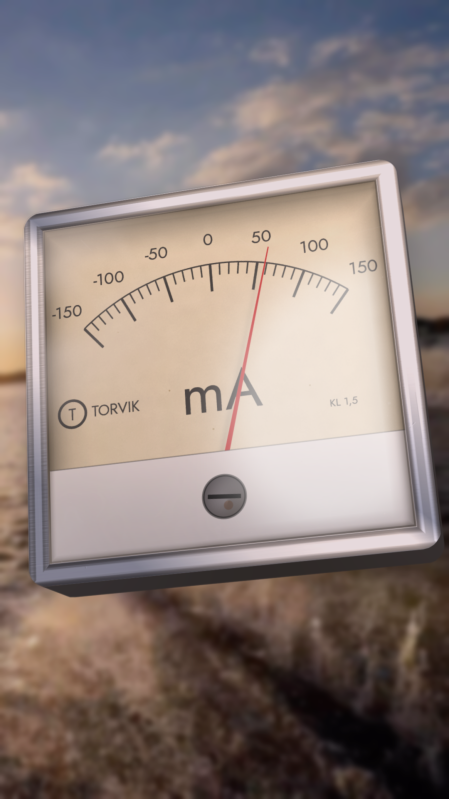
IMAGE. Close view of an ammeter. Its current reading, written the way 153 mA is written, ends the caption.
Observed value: 60 mA
